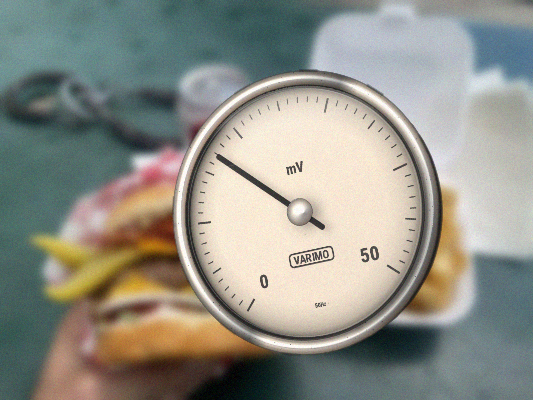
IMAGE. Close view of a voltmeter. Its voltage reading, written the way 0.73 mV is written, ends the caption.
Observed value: 17 mV
